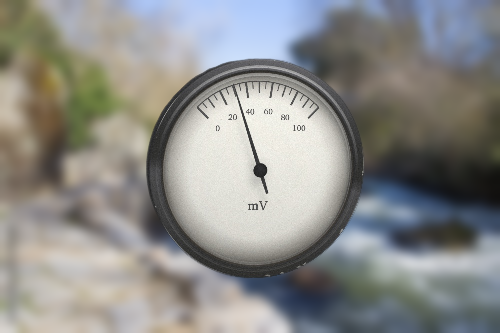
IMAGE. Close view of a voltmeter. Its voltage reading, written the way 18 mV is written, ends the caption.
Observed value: 30 mV
